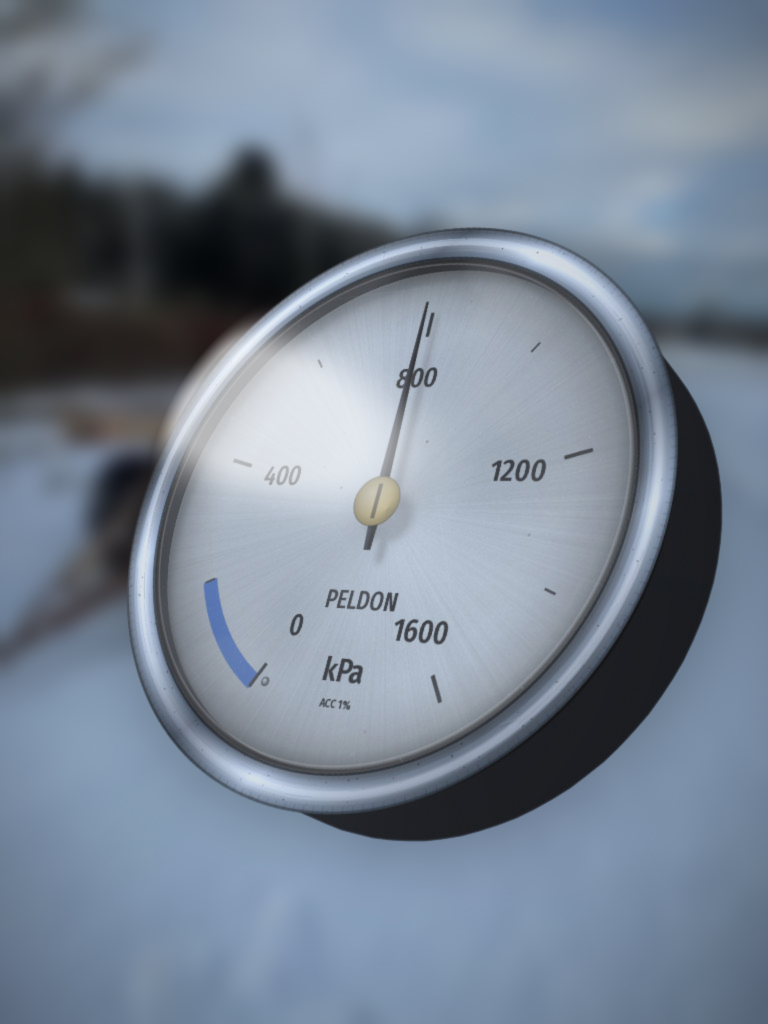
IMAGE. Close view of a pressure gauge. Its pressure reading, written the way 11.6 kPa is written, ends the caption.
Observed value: 800 kPa
